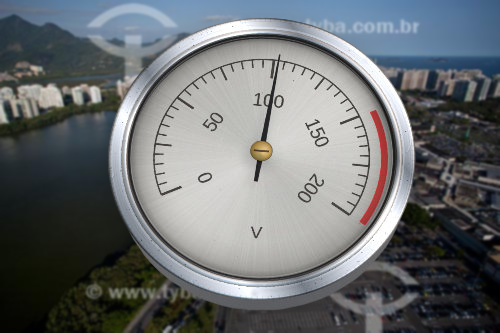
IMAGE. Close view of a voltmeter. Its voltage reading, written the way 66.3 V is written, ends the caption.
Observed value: 102.5 V
